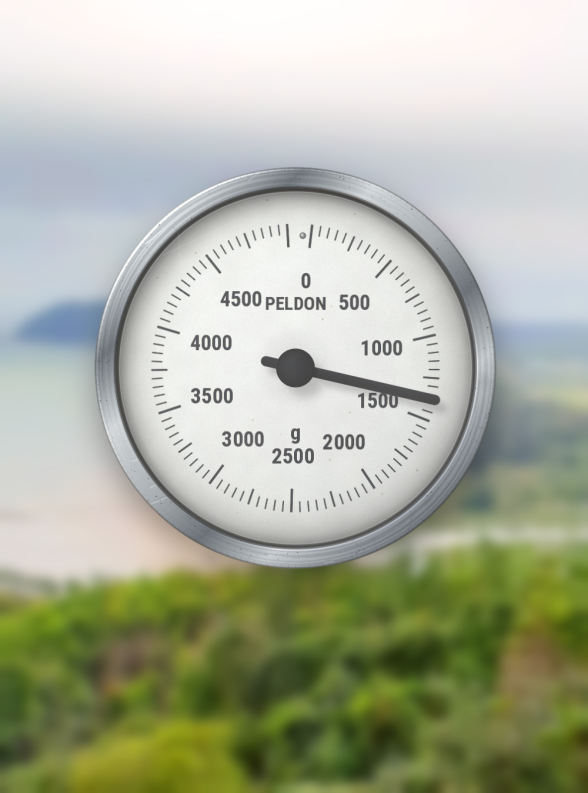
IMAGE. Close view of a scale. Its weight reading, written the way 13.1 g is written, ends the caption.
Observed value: 1375 g
